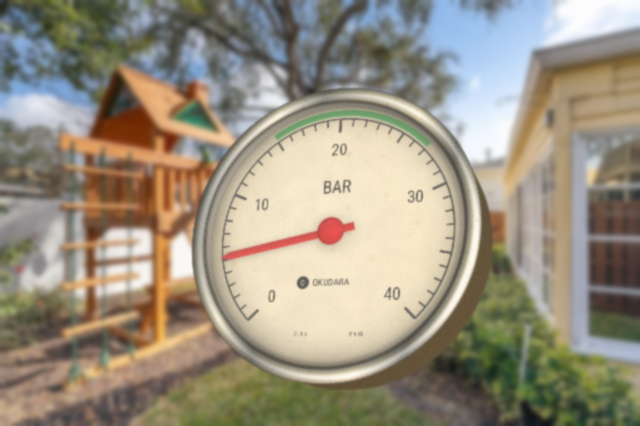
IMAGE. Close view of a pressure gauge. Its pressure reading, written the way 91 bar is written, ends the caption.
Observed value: 5 bar
